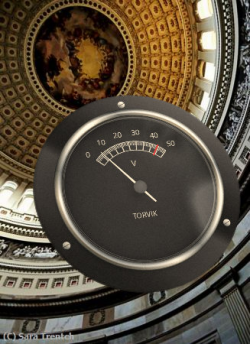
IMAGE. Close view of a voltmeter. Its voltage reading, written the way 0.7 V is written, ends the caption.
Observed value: 5 V
